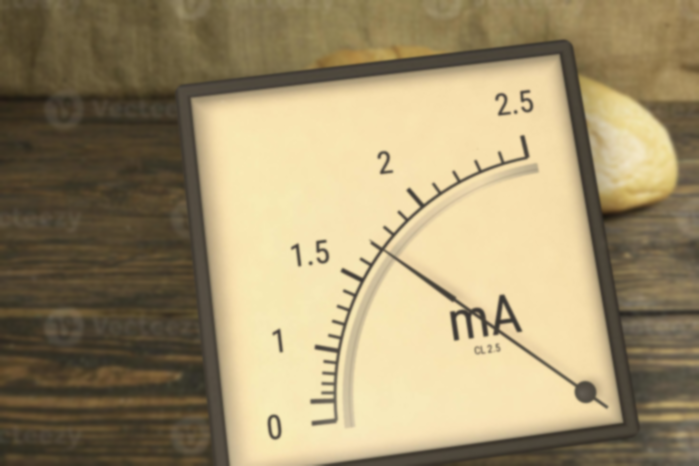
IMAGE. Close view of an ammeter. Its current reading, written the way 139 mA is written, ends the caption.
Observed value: 1.7 mA
